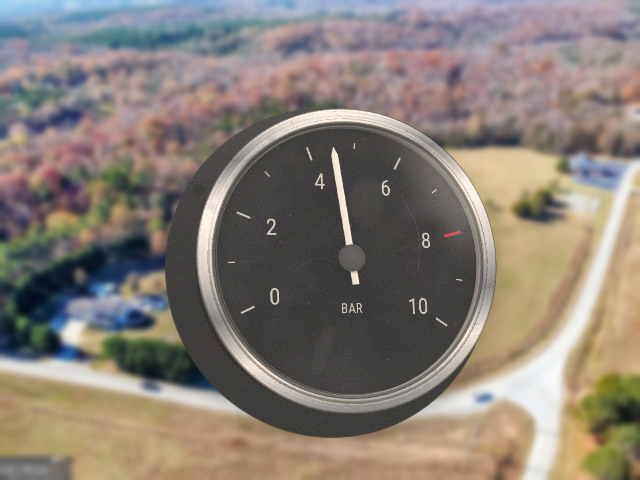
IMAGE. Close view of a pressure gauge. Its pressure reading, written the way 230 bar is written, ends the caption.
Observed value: 4.5 bar
